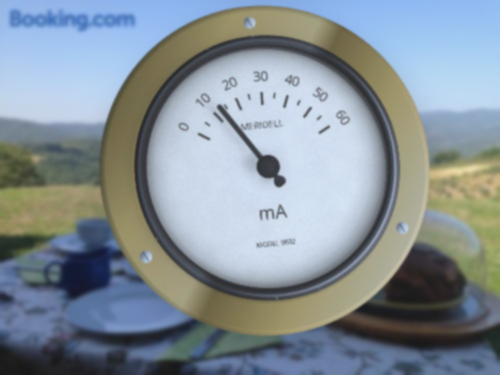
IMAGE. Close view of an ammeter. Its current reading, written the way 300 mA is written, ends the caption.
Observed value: 12.5 mA
